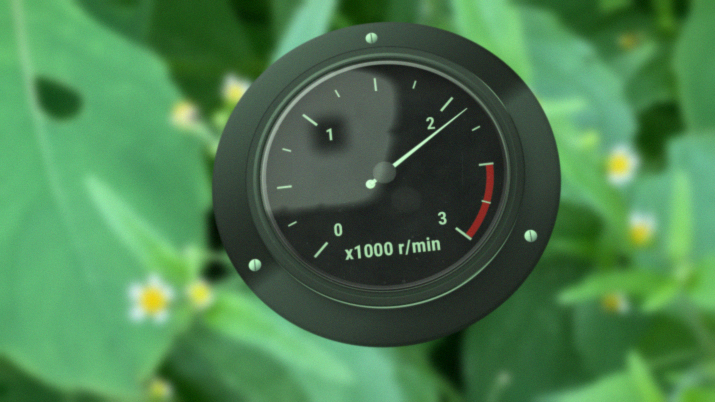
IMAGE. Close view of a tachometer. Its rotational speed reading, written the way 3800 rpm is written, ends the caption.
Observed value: 2125 rpm
